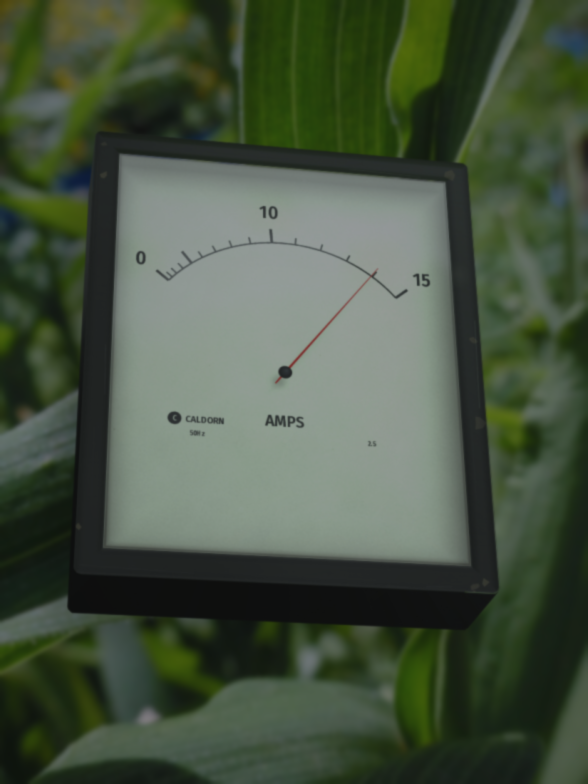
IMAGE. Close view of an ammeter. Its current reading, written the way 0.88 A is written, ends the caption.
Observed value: 14 A
